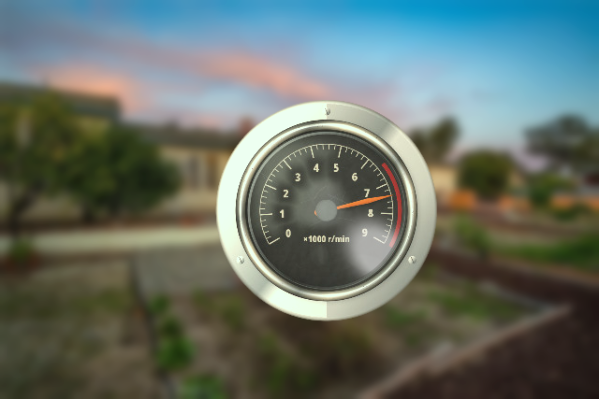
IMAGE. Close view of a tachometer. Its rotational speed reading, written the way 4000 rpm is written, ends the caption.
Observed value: 7400 rpm
